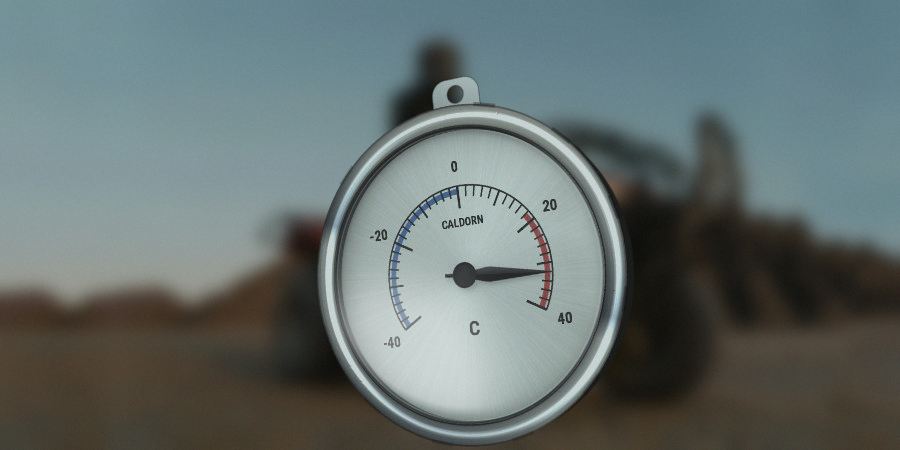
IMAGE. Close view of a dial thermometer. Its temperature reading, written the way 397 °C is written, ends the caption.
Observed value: 32 °C
